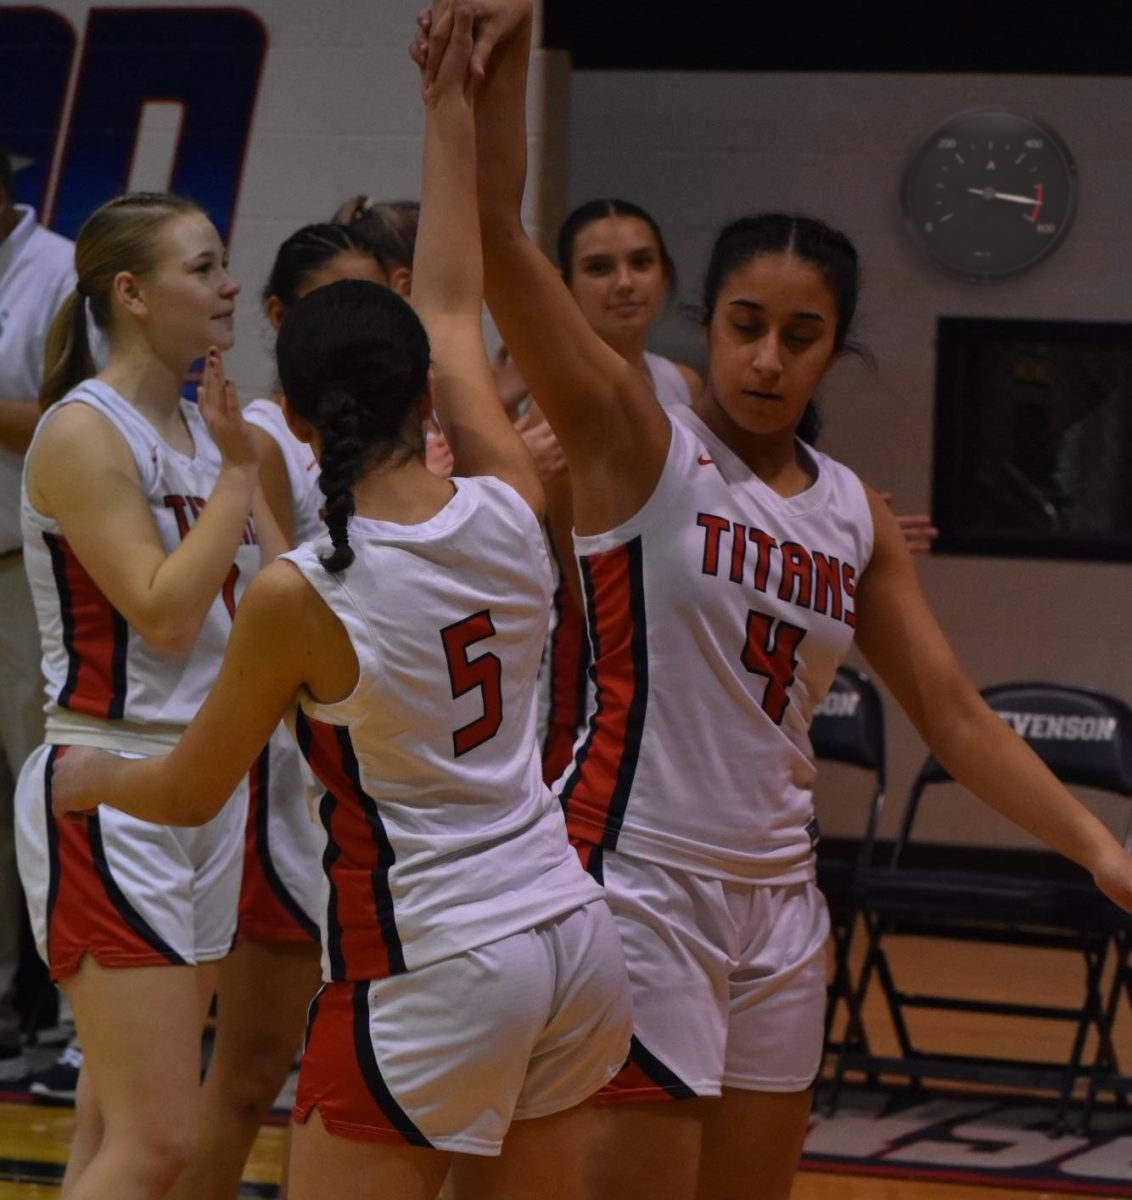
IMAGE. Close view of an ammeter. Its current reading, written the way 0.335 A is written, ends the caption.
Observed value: 550 A
